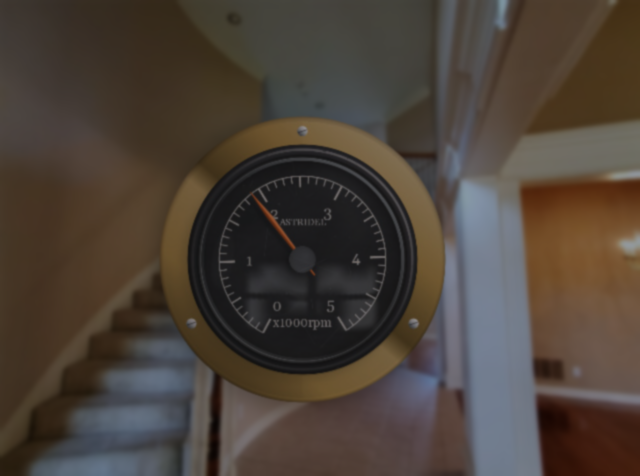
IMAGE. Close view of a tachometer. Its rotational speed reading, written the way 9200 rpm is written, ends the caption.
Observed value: 1900 rpm
